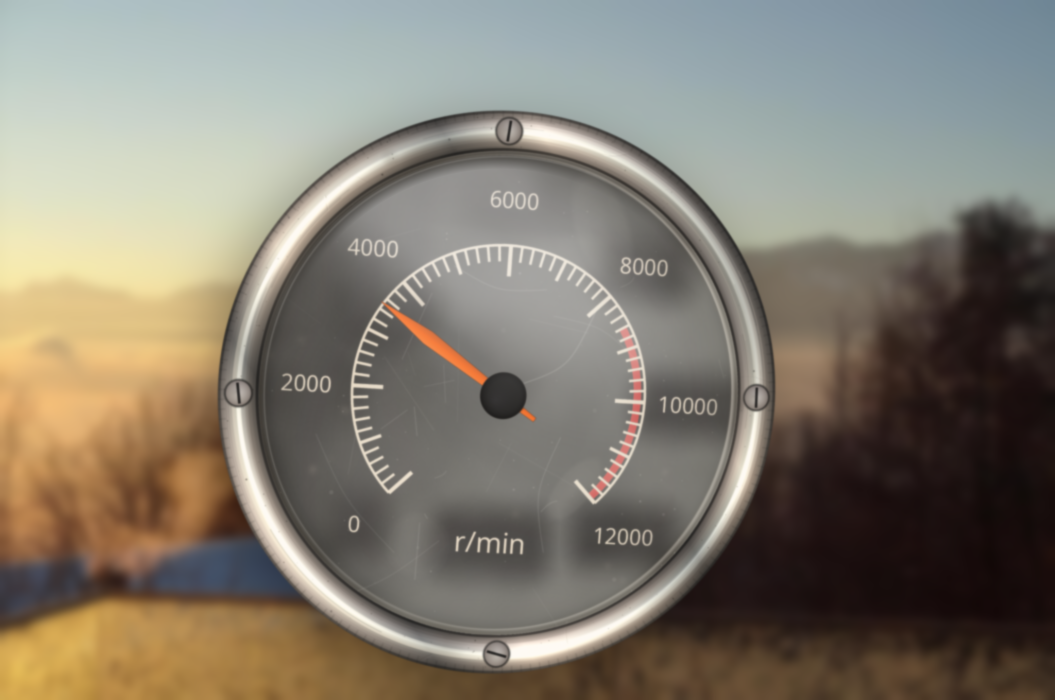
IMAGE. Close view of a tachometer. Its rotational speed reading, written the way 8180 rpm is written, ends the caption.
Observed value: 3500 rpm
